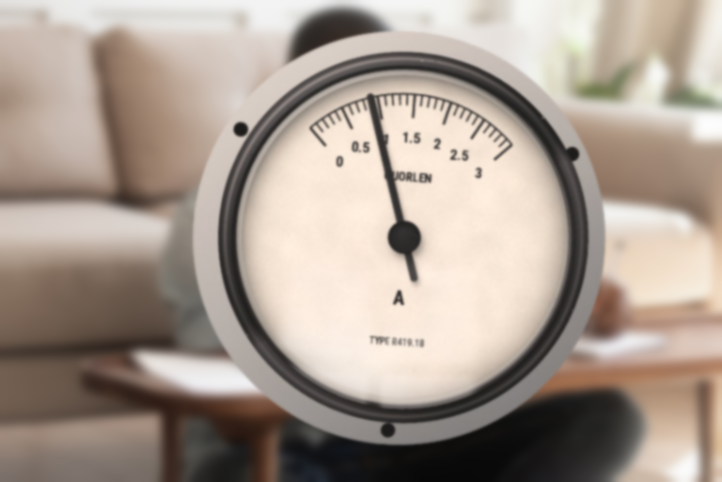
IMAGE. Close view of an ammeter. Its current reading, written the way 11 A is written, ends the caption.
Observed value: 0.9 A
